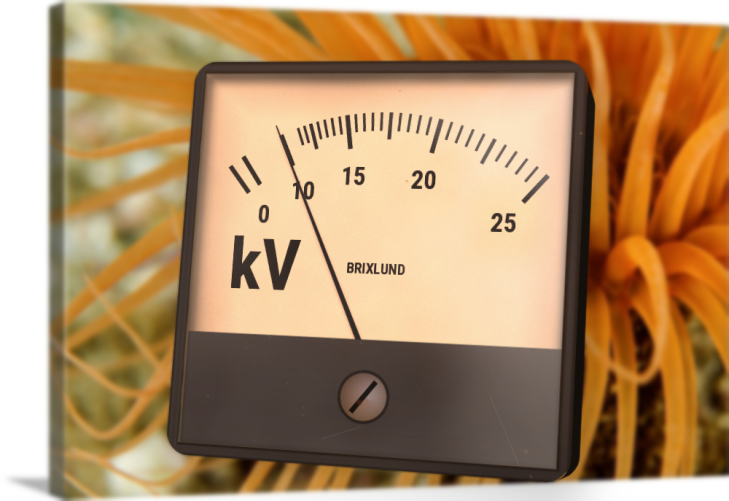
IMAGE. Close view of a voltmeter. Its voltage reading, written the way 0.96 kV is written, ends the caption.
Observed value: 10 kV
